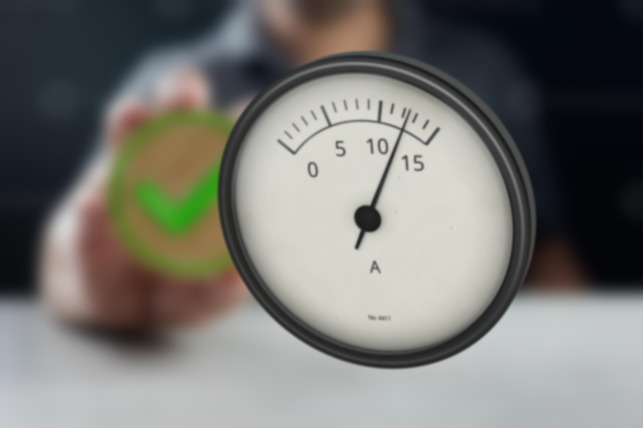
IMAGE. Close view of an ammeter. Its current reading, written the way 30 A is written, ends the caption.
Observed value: 12.5 A
